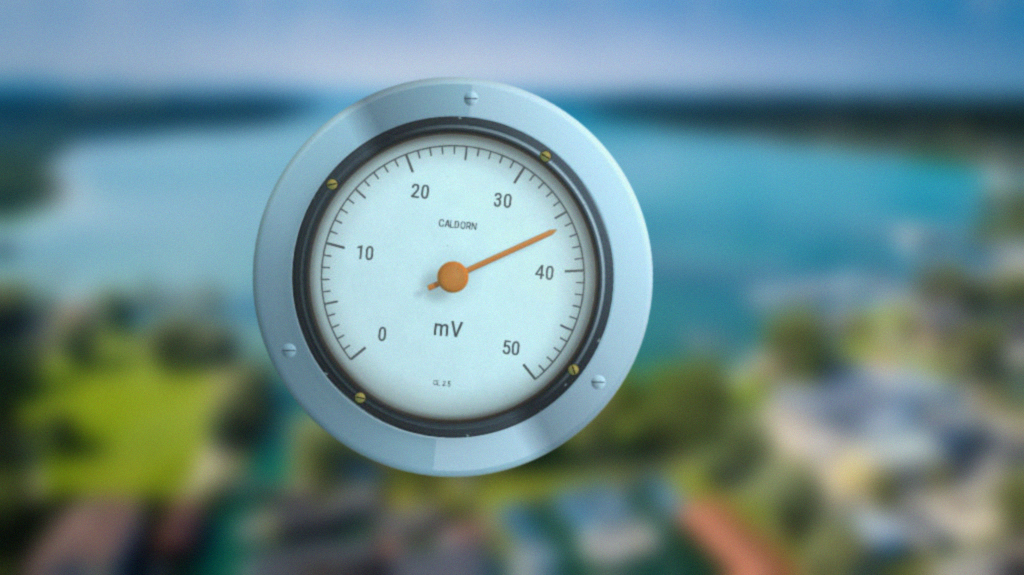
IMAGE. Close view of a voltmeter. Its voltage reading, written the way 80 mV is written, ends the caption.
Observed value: 36 mV
